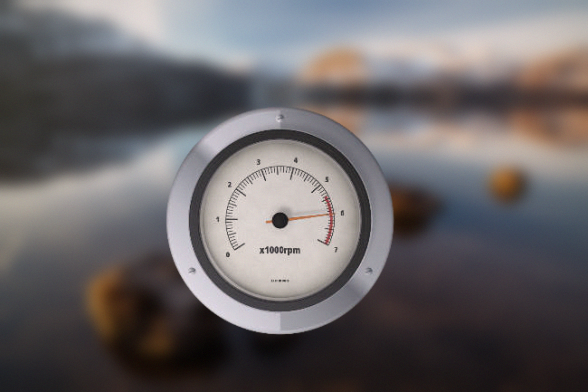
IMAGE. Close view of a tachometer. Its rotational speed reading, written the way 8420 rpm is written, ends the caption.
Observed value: 6000 rpm
